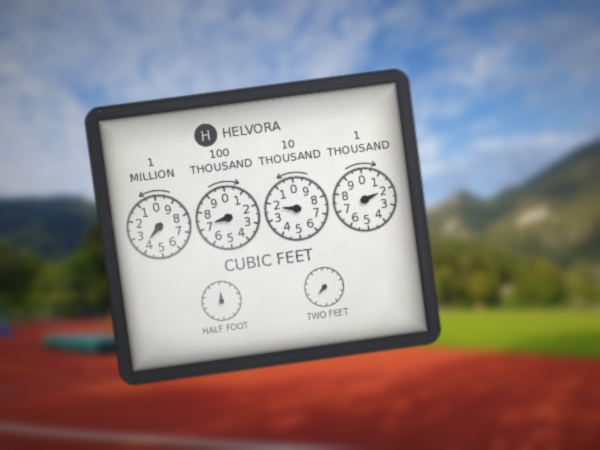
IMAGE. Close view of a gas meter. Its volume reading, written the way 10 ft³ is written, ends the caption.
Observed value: 372200 ft³
